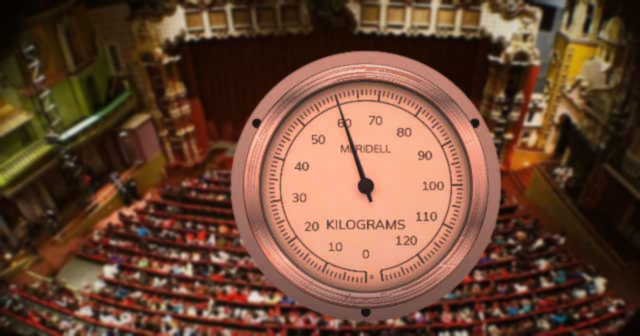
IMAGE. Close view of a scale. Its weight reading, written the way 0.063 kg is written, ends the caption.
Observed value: 60 kg
